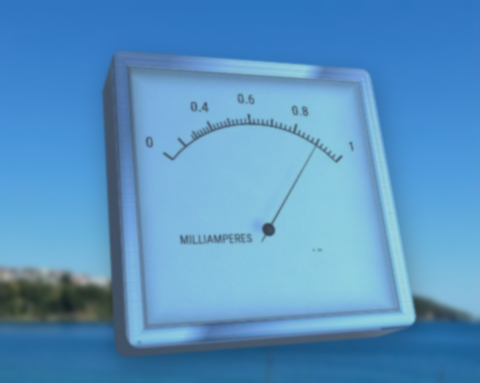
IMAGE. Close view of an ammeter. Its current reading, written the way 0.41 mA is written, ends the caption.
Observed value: 0.9 mA
